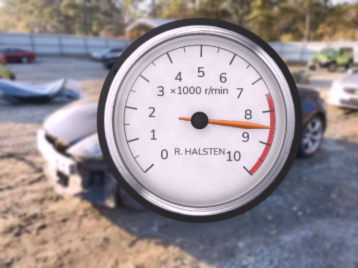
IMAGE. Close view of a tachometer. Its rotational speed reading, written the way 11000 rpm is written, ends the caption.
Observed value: 8500 rpm
